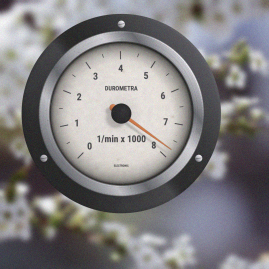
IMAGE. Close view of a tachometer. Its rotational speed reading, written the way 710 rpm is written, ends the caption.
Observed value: 7750 rpm
